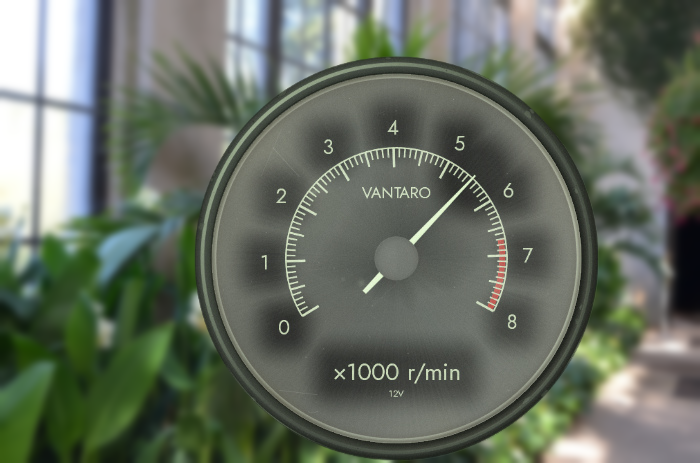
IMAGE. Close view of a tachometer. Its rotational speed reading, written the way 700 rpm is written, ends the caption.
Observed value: 5500 rpm
